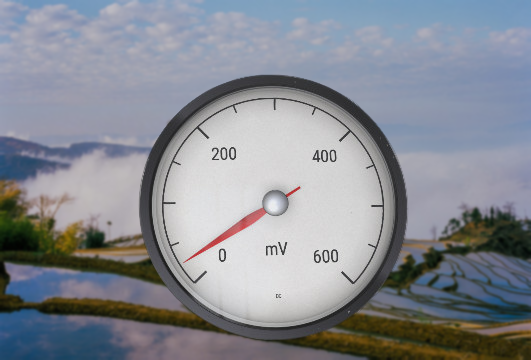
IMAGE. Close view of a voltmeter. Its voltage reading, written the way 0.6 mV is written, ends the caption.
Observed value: 25 mV
